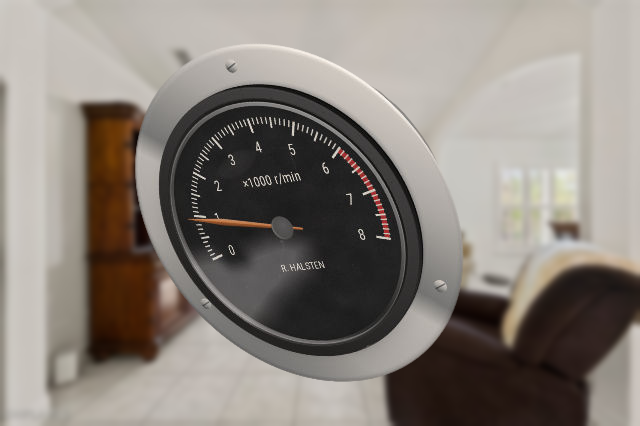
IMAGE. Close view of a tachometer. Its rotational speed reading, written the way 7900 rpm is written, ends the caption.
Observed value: 1000 rpm
